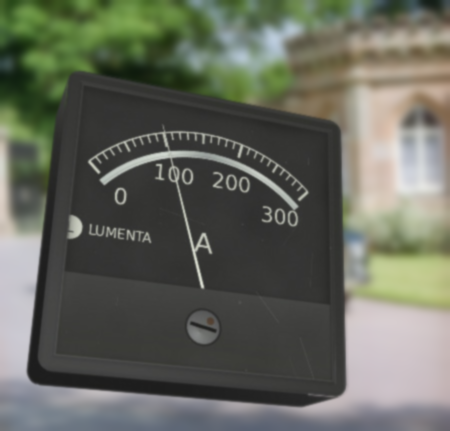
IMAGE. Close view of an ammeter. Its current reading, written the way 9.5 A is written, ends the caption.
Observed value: 100 A
